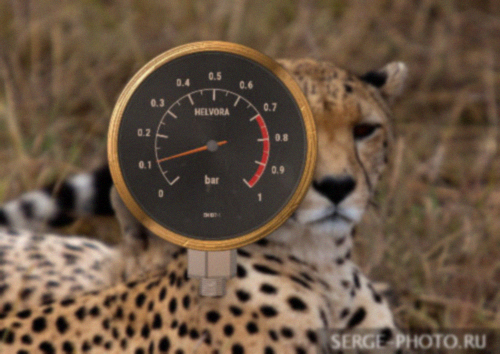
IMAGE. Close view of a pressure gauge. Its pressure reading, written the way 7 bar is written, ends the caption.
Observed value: 0.1 bar
